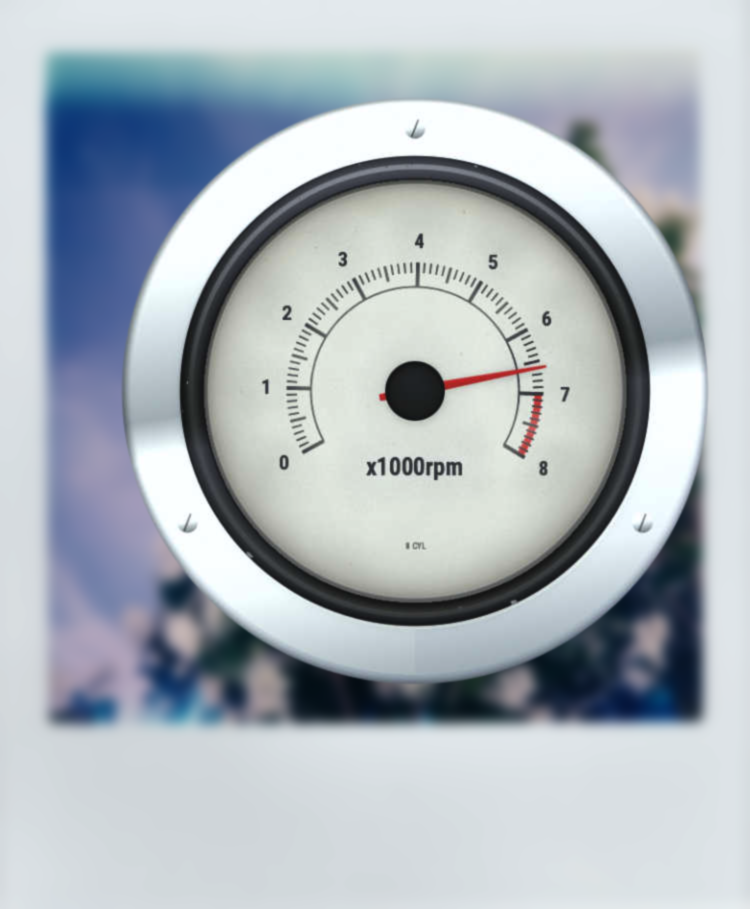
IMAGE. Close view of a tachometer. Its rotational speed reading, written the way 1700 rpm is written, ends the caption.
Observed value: 6600 rpm
